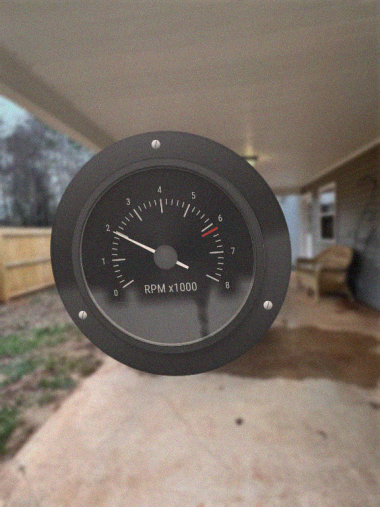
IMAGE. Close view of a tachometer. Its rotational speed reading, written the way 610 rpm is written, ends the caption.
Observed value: 2000 rpm
